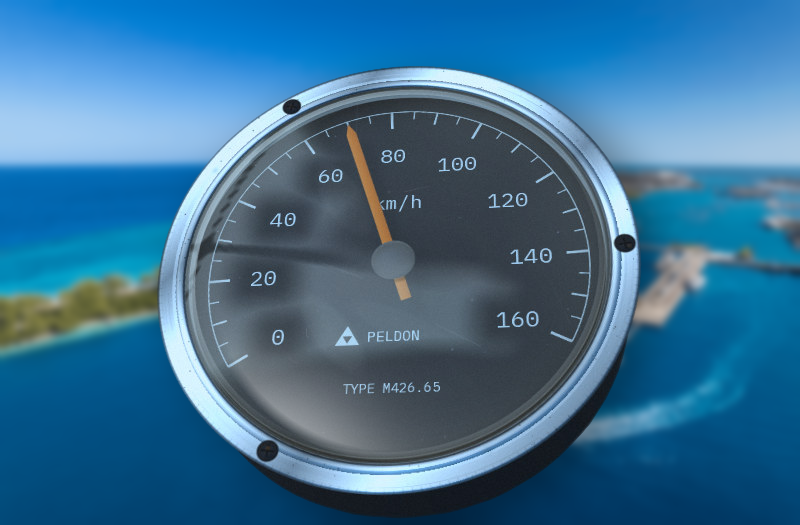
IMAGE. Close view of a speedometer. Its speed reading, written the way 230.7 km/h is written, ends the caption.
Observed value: 70 km/h
